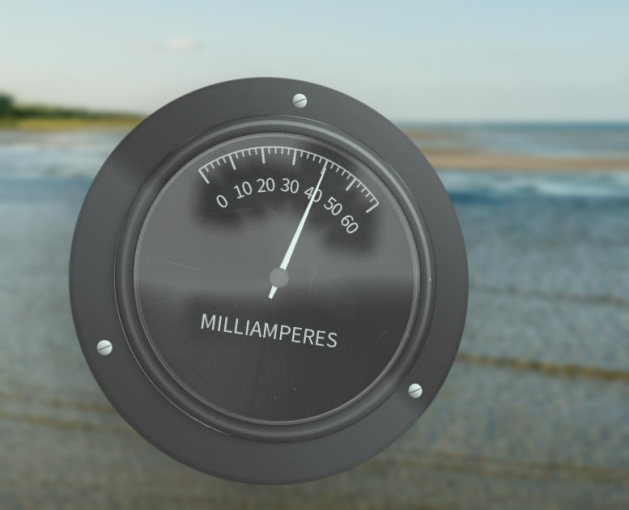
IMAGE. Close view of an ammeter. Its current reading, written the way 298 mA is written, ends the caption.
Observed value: 40 mA
